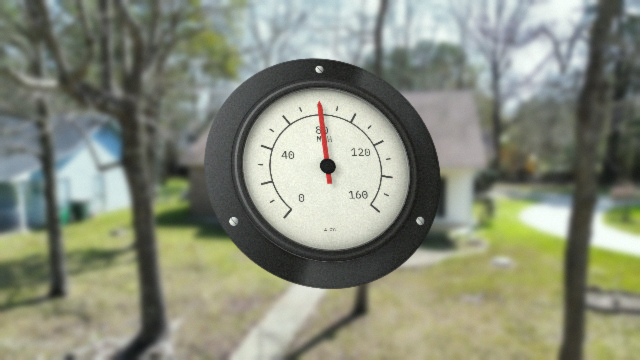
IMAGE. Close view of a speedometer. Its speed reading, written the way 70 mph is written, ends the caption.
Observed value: 80 mph
